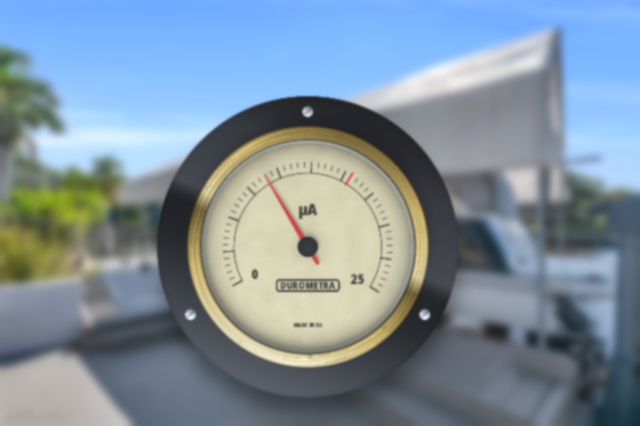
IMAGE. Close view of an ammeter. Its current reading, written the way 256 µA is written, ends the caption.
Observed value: 9 µA
